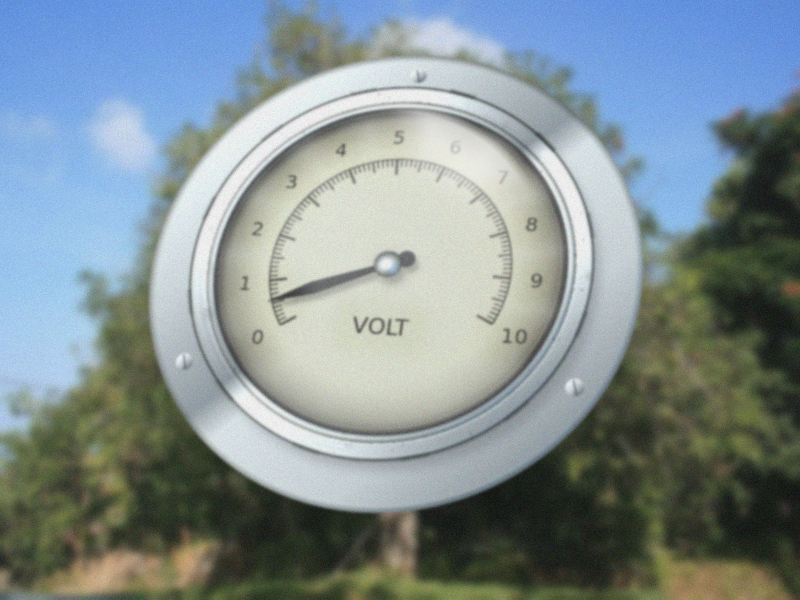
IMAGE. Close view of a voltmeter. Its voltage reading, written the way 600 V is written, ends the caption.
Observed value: 0.5 V
